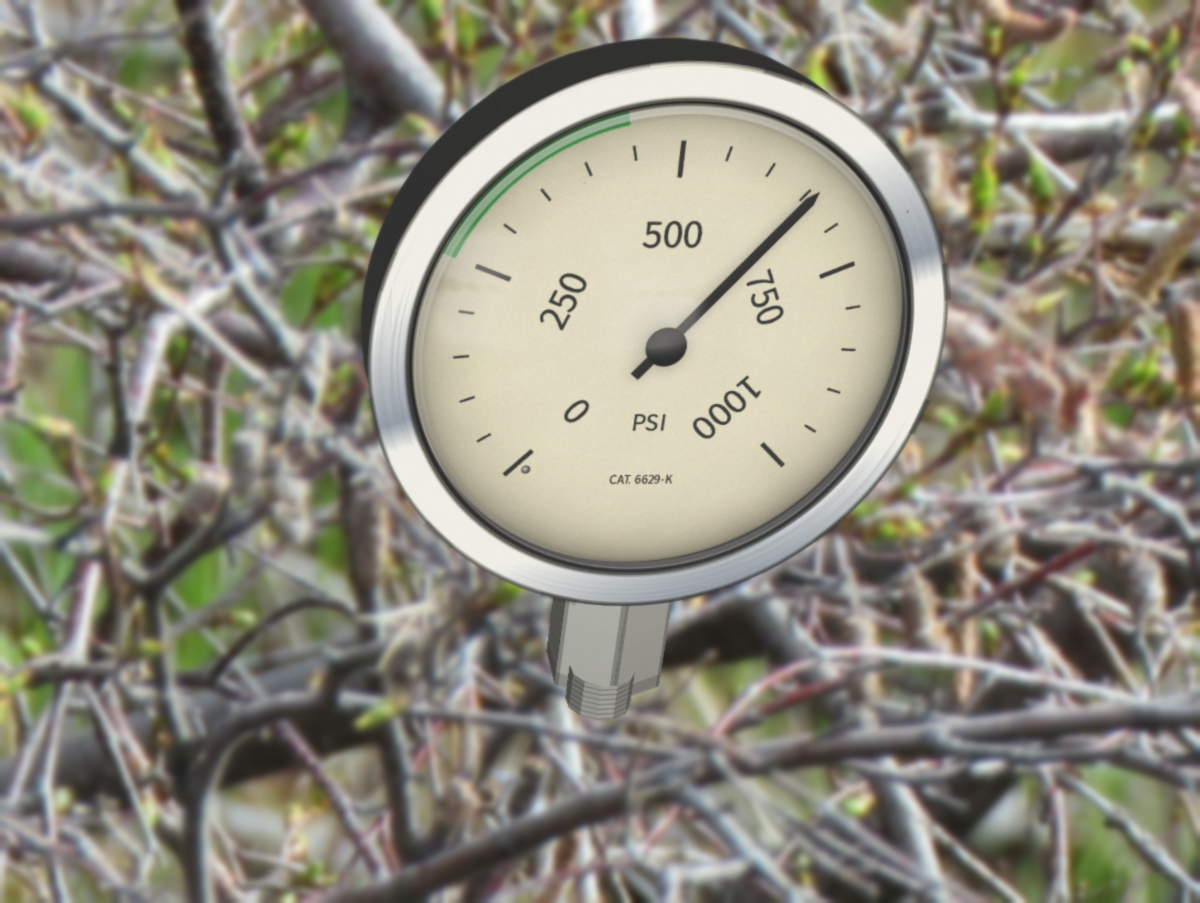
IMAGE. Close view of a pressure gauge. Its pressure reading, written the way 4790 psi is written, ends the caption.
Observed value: 650 psi
